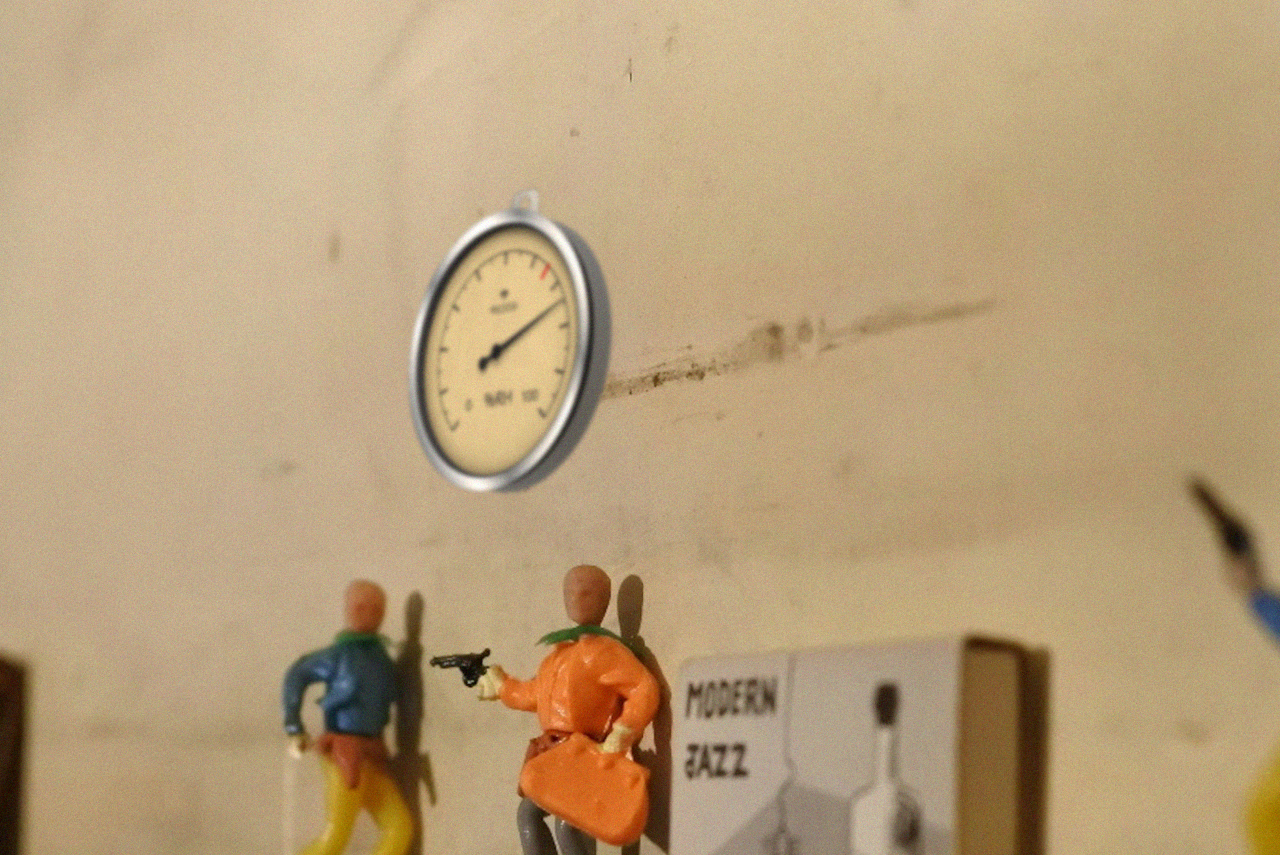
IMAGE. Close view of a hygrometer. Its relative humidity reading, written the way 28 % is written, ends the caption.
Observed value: 75 %
